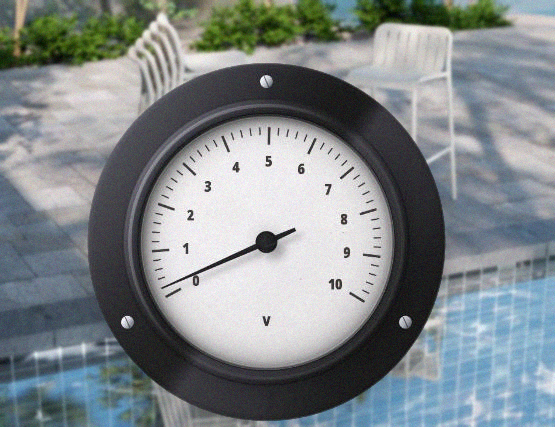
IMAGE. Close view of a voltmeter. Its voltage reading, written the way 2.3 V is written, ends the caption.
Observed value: 0.2 V
